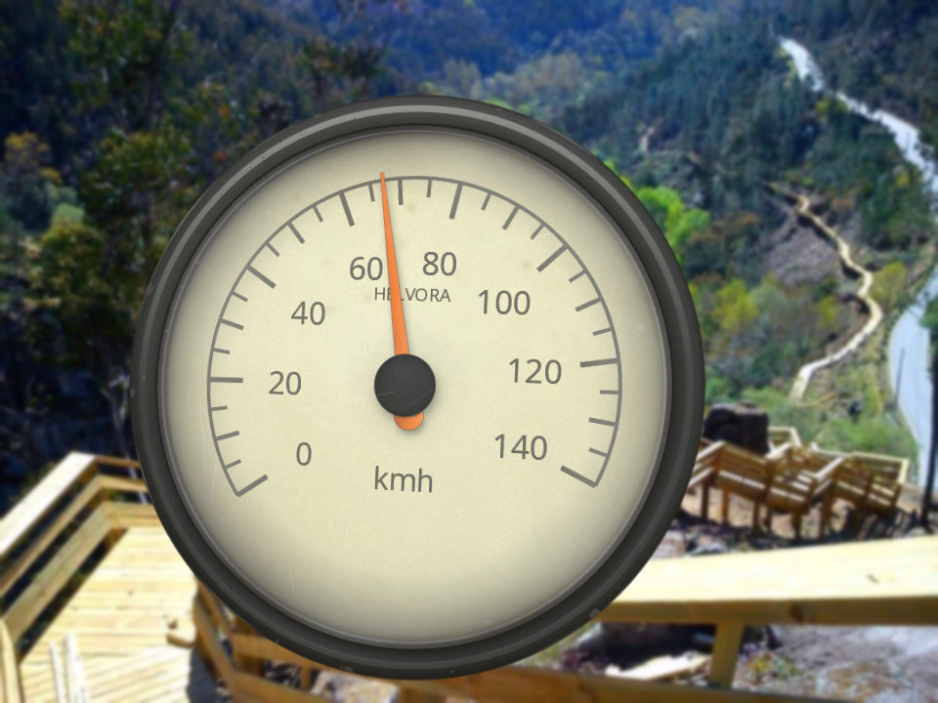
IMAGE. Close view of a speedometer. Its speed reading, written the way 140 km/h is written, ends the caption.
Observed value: 67.5 km/h
